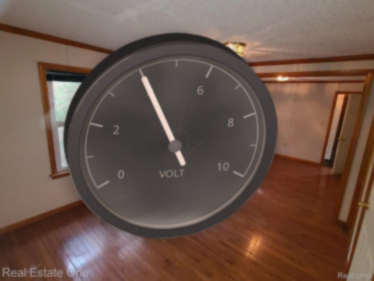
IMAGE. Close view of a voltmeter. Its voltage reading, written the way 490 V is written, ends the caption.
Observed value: 4 V
